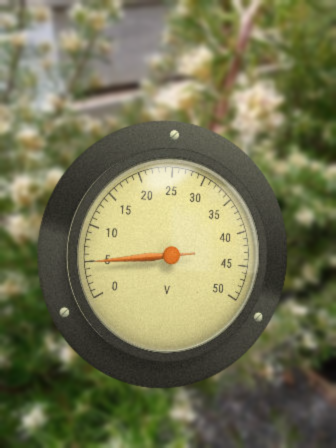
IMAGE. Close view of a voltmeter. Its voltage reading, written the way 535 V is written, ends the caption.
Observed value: 5 V
